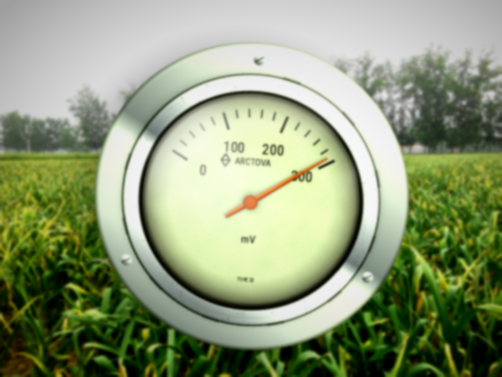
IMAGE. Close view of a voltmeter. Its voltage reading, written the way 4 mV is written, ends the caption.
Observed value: 290 mV
